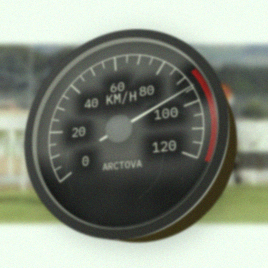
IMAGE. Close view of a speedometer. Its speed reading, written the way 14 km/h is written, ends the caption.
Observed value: 95 km/h
